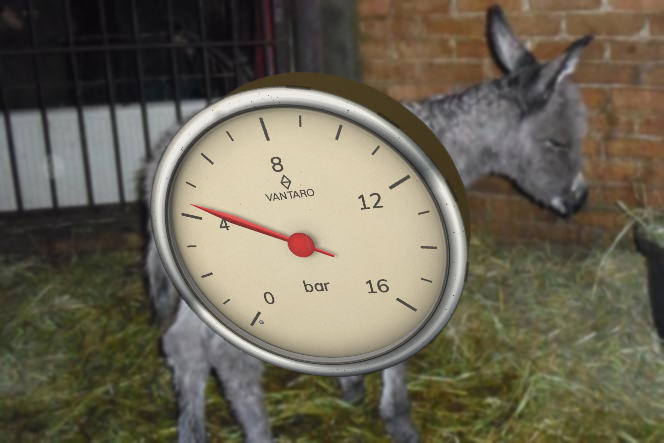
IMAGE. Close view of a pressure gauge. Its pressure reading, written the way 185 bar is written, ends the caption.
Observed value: 4.5 bar
